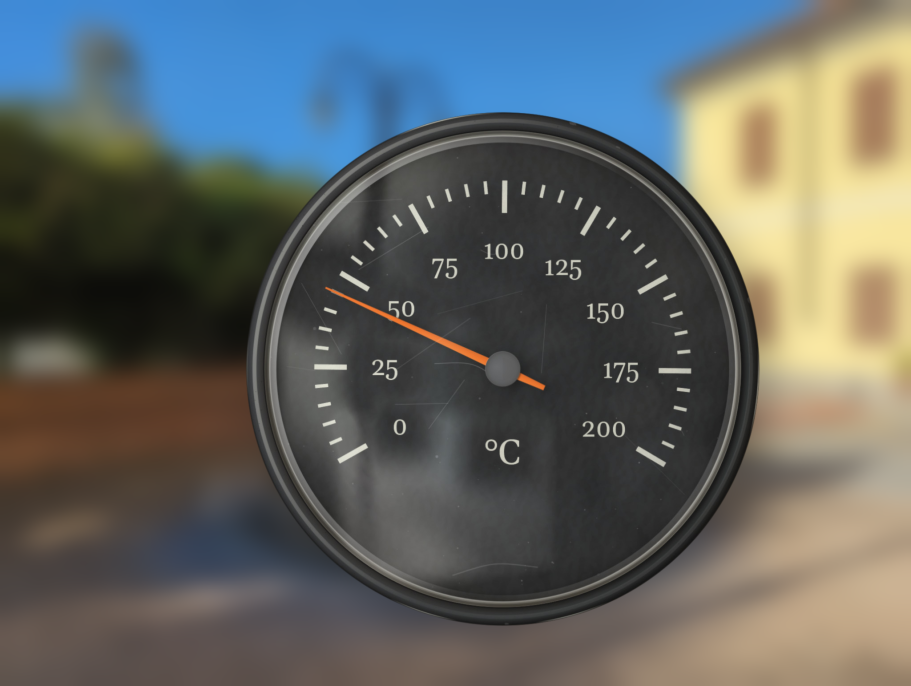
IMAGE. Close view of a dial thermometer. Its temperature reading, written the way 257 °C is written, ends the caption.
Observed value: 45 °C
